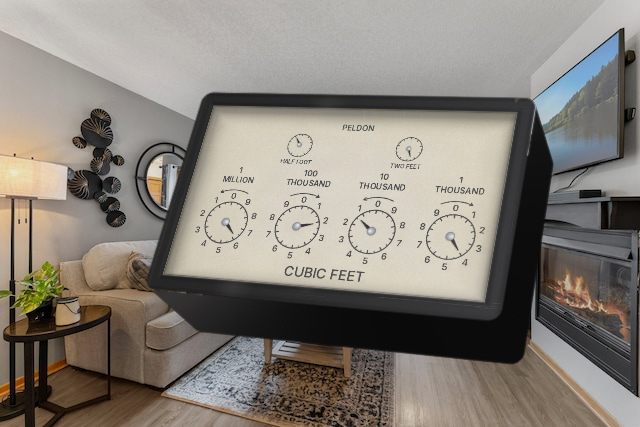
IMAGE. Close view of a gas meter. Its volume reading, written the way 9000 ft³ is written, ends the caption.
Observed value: 621400 ft³
